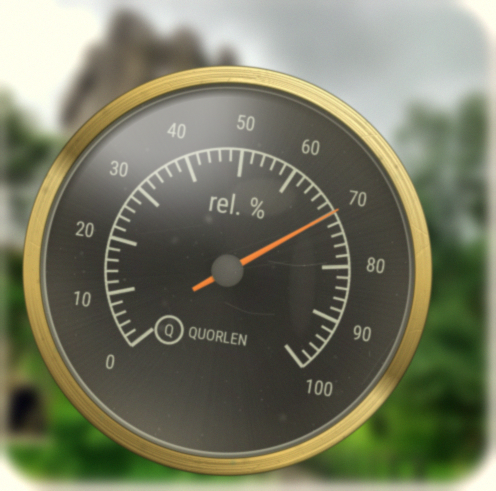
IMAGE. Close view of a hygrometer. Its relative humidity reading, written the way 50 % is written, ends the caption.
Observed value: 70 %
